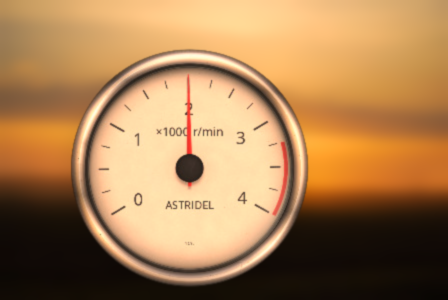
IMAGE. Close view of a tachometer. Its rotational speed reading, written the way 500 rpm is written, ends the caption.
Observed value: 2000 rpm
